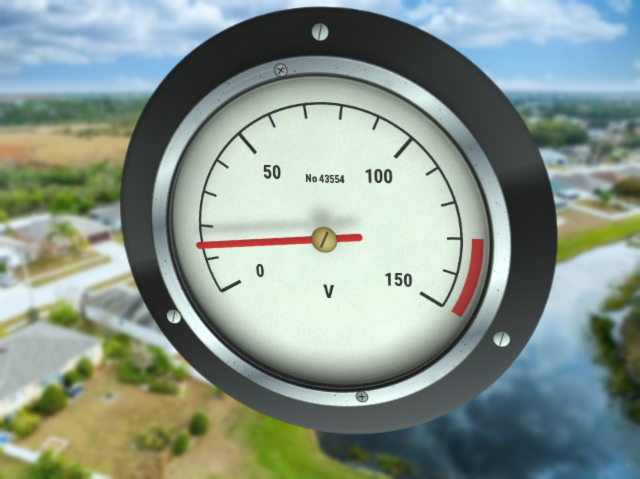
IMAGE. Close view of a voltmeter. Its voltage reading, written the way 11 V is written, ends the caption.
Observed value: 15 V
